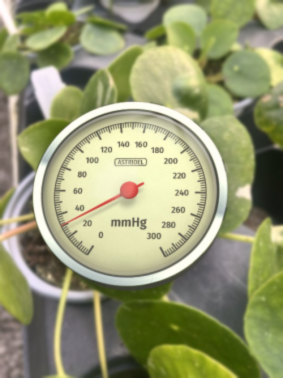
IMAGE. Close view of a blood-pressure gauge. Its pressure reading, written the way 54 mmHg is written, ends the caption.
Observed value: 30 mmHg
